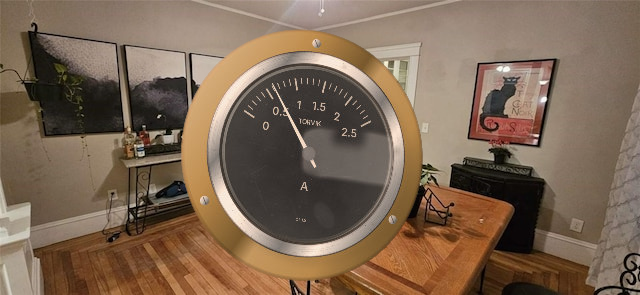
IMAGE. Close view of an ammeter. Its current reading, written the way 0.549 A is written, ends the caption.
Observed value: 0.6 A
